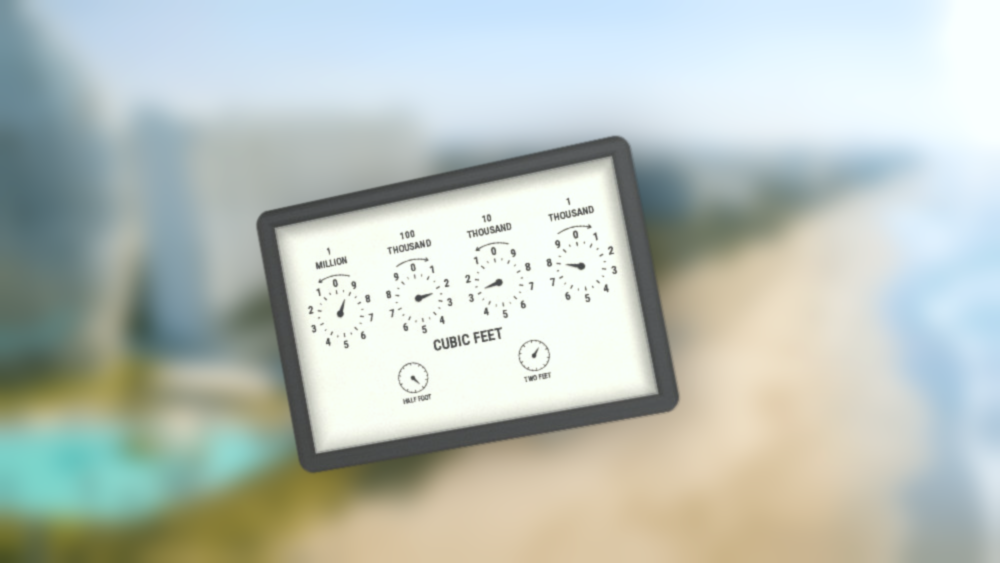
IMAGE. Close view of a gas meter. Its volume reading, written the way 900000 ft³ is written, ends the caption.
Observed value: 922800 ft³
